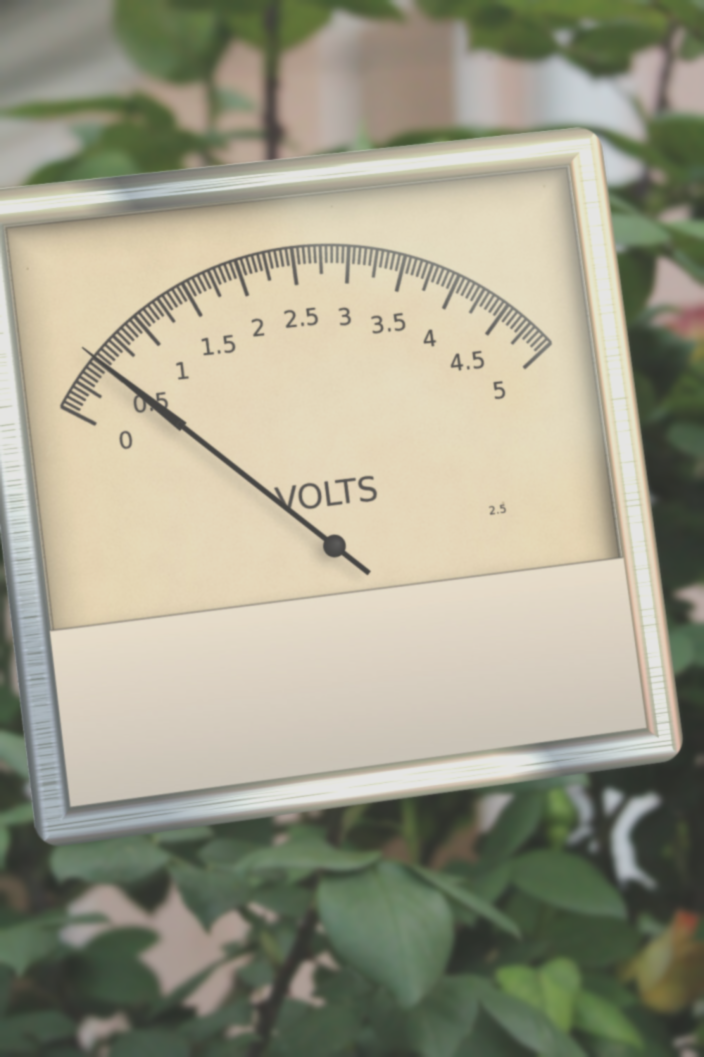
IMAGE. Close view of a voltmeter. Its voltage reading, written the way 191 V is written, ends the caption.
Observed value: 0.5 V
